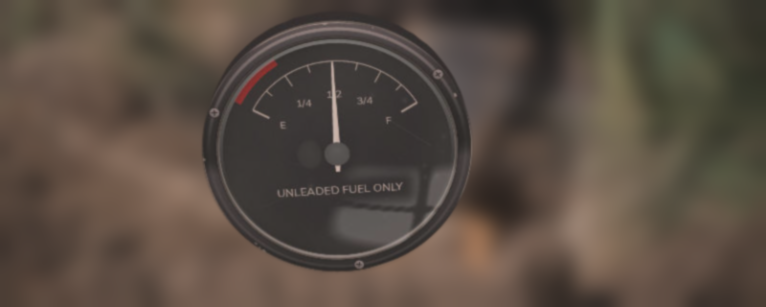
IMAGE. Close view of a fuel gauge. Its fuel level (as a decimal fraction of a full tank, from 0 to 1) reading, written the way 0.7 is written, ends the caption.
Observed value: 0.5
